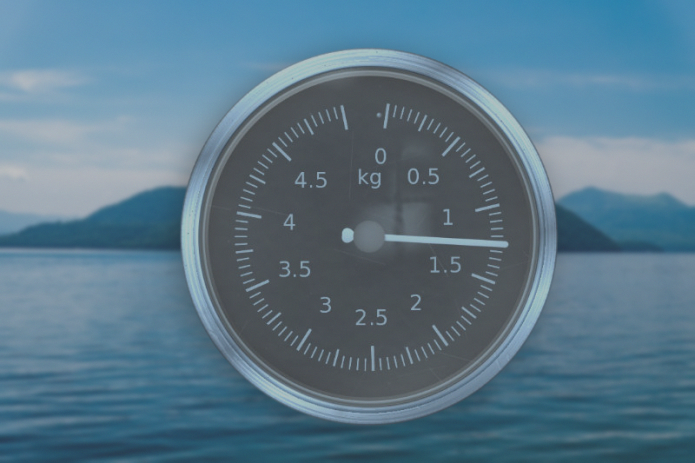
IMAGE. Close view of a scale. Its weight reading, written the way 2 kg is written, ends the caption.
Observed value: 1.25 kg
